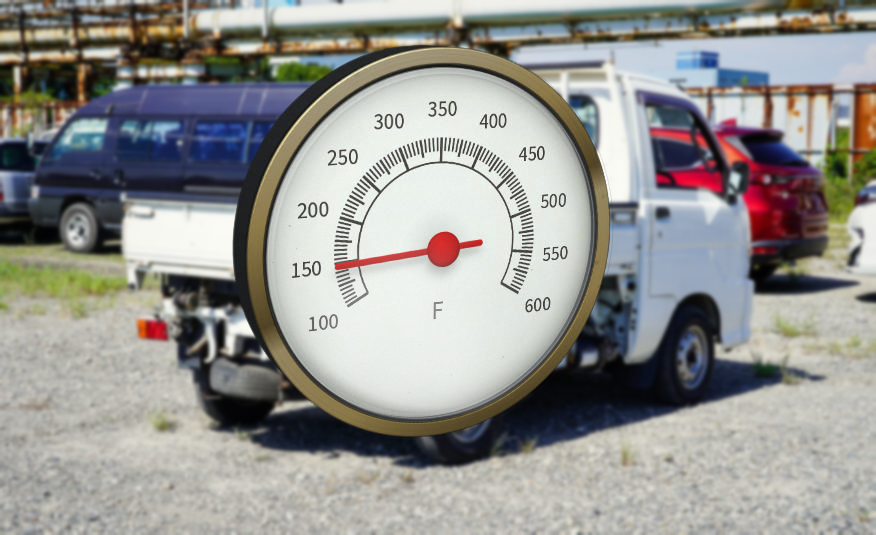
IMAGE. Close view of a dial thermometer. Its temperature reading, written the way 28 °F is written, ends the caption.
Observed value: 150 °F
